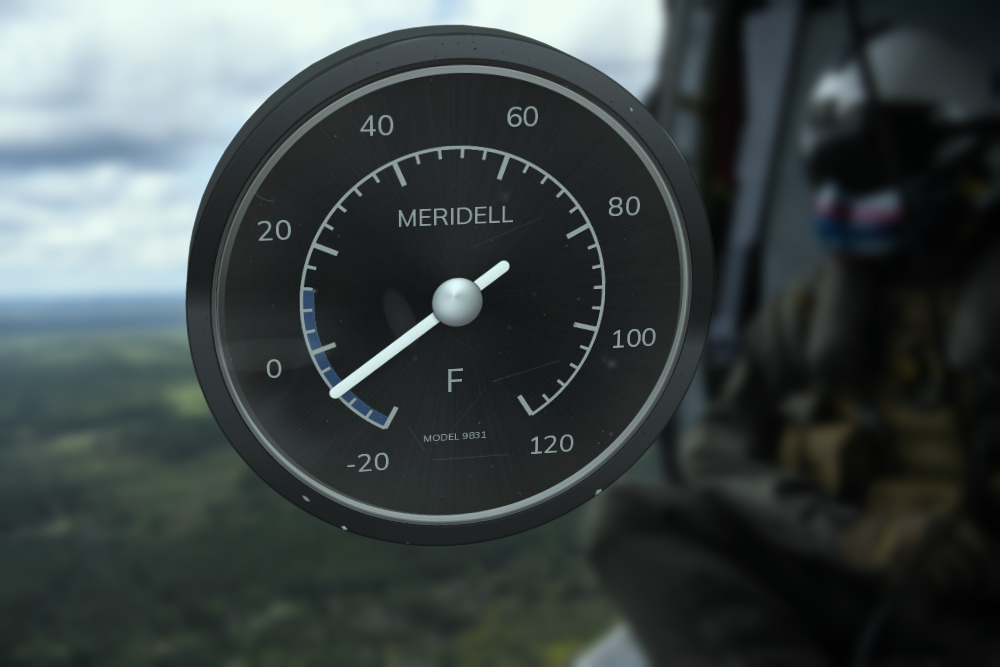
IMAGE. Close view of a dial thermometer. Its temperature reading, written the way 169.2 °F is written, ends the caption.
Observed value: -8 °F
